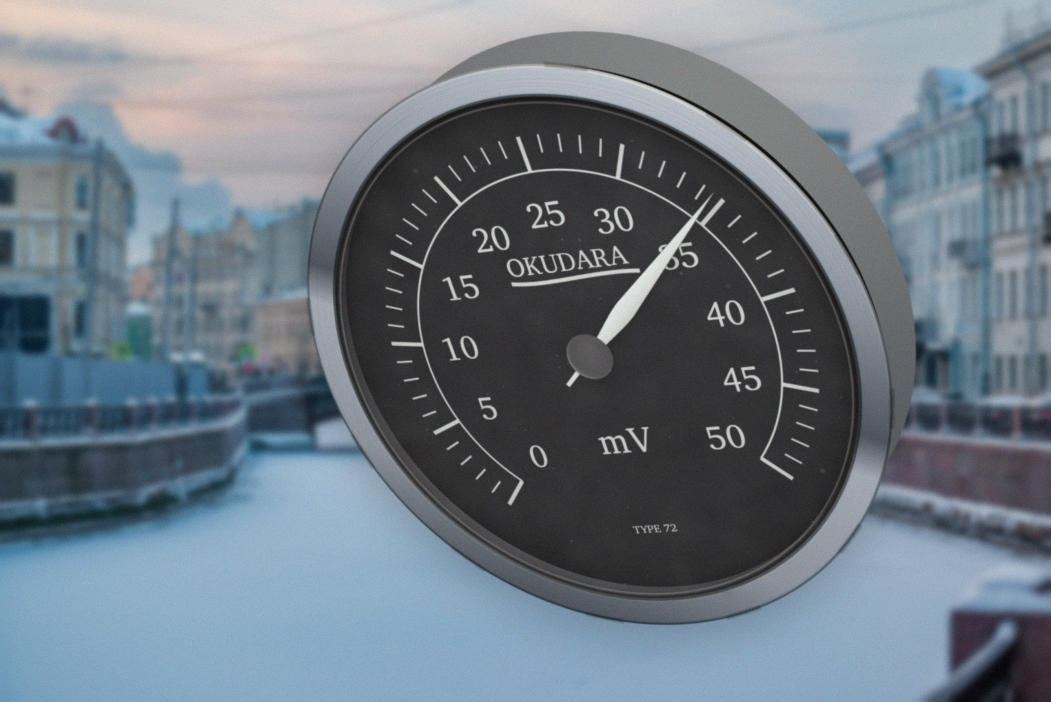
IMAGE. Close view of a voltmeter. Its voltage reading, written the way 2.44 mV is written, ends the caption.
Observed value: 34.5 mV
